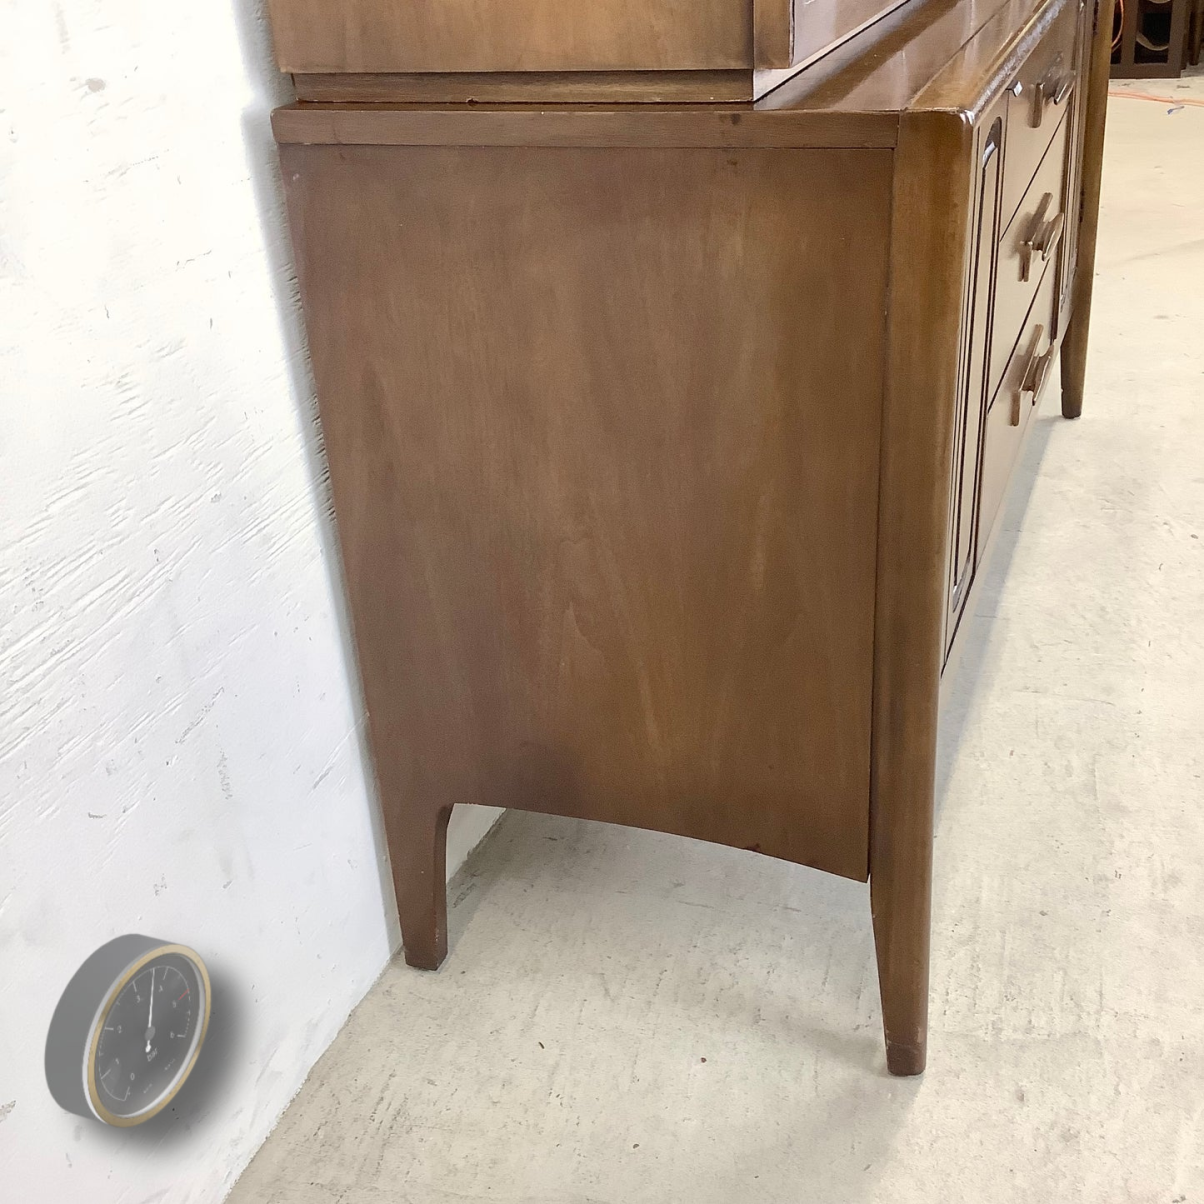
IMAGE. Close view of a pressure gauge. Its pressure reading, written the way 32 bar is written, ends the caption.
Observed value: 3.5 bar
